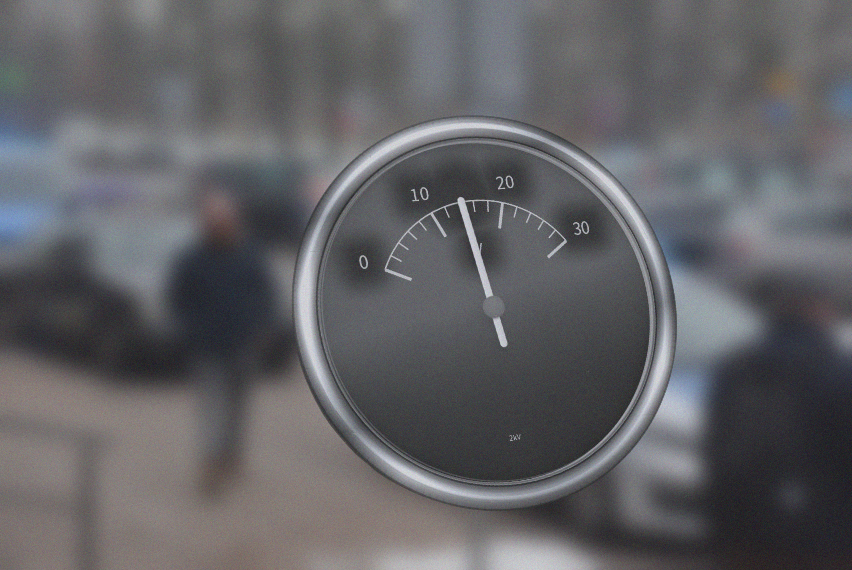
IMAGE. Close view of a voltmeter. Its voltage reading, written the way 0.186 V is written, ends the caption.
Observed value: 14 V
